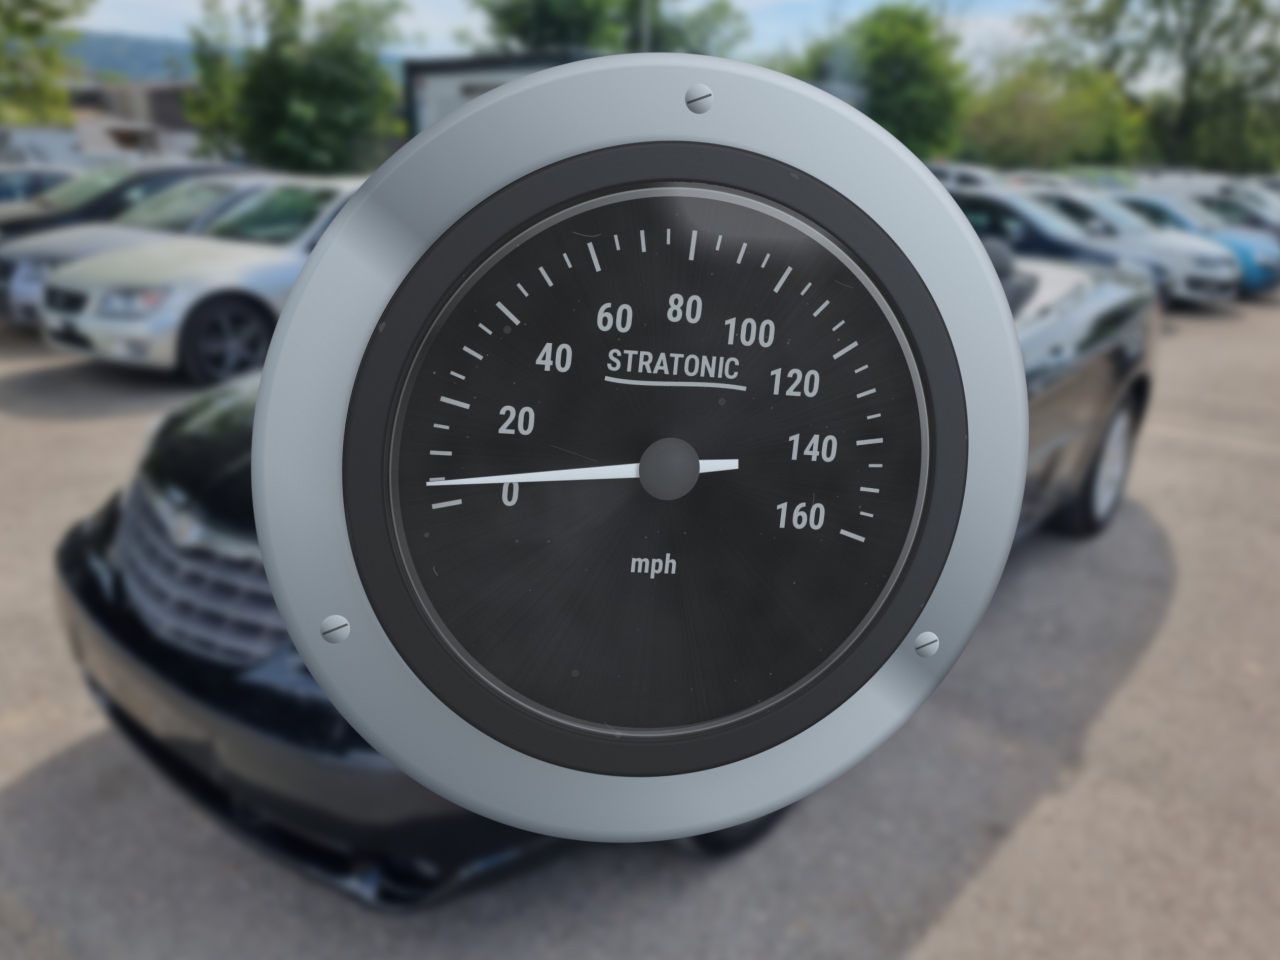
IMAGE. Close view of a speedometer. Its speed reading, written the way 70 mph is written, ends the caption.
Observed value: 5 mph
